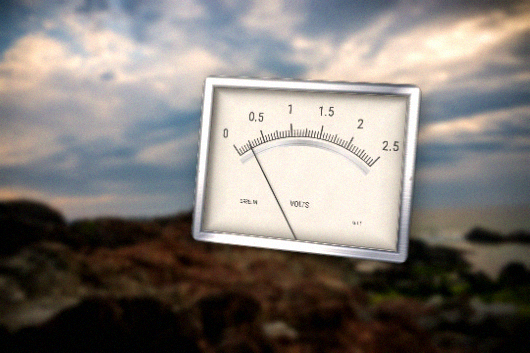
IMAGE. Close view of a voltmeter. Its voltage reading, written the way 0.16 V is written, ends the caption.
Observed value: 0.25 V
